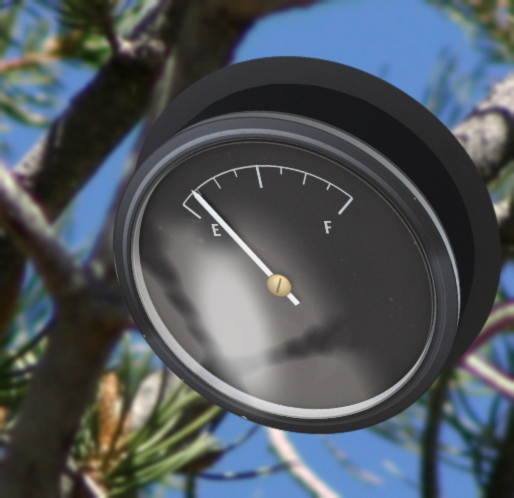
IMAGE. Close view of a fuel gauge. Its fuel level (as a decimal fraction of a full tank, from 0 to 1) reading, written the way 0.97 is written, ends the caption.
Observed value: 0.125
